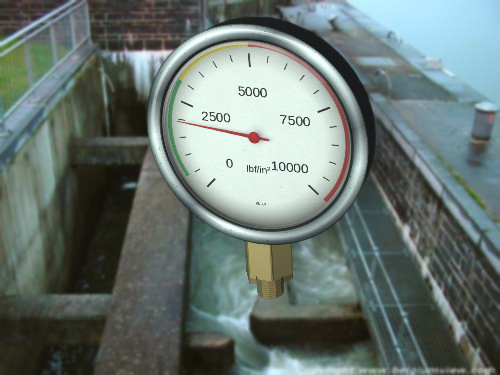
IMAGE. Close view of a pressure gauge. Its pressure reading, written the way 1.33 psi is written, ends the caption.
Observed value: 2000 psi
